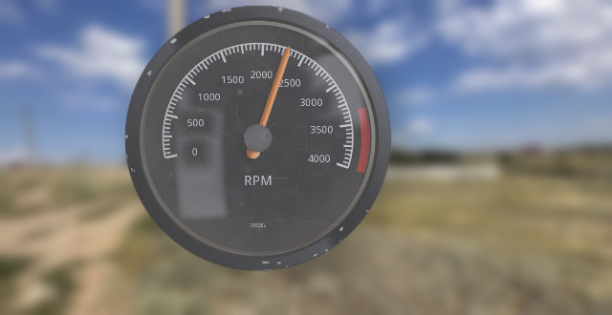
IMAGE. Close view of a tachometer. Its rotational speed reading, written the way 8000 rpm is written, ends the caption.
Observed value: 2300 rpm
